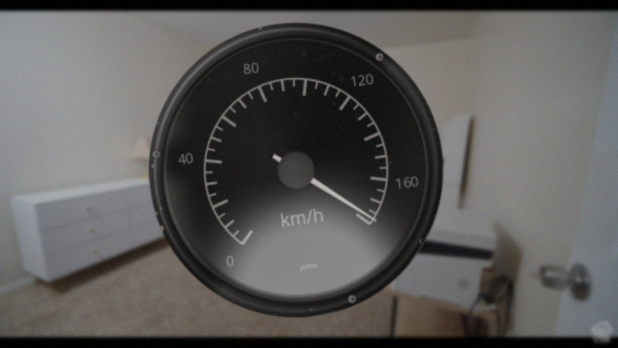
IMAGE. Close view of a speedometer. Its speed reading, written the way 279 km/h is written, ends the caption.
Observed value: 177.5 km/h
